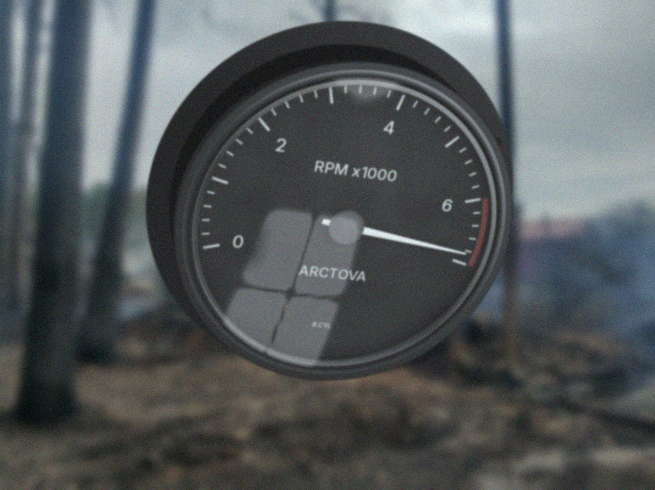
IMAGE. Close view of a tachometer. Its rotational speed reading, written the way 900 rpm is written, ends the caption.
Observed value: 6800 rpm
